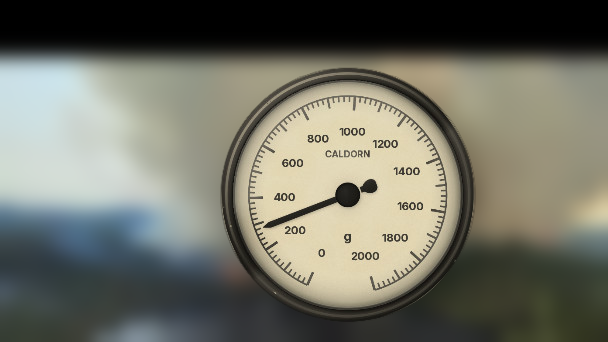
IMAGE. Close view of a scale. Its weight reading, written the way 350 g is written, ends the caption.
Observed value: 280 g
